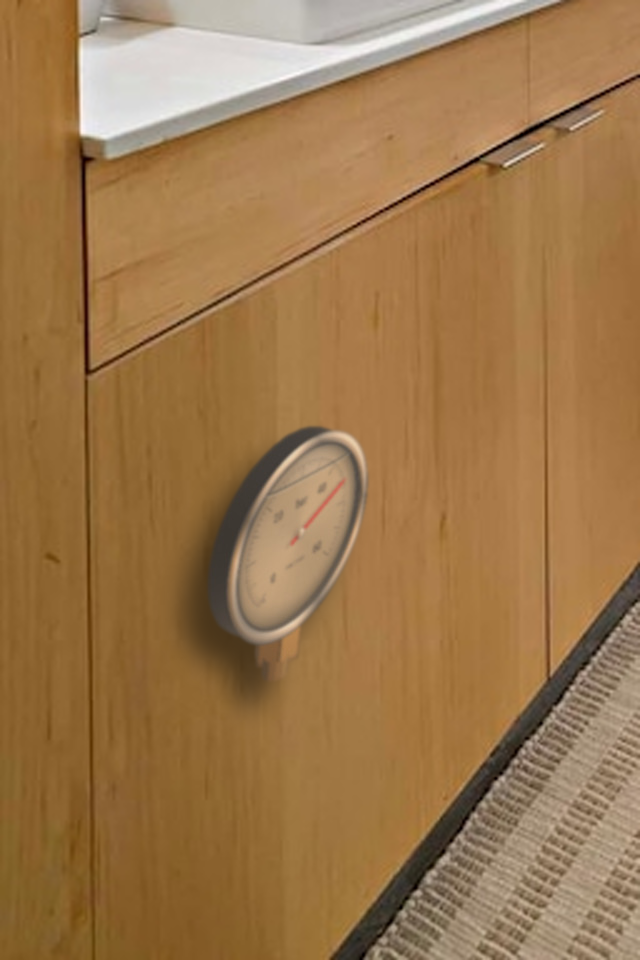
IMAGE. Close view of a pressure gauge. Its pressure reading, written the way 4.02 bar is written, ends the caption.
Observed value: 45 bar
